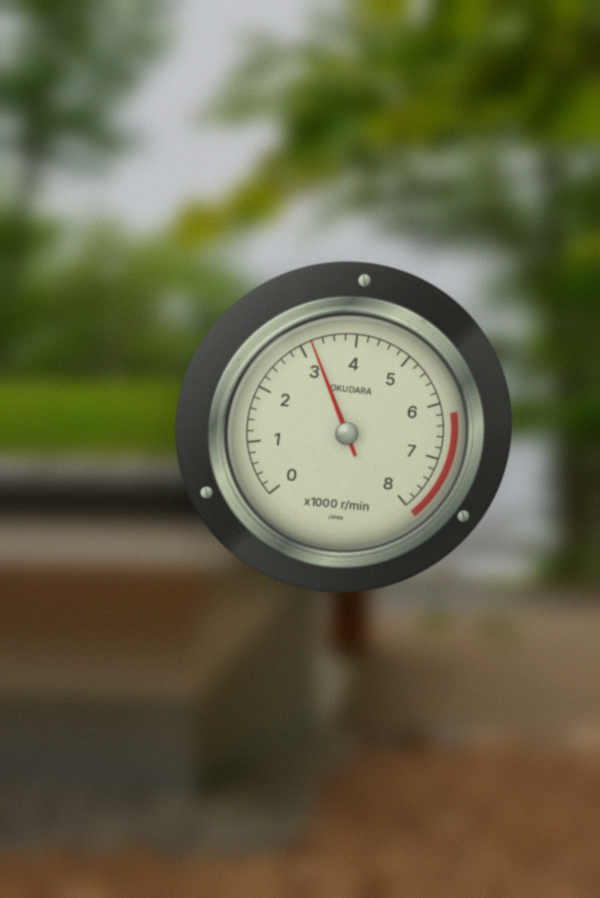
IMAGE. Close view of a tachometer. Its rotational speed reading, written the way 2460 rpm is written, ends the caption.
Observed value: 3200 rpm
